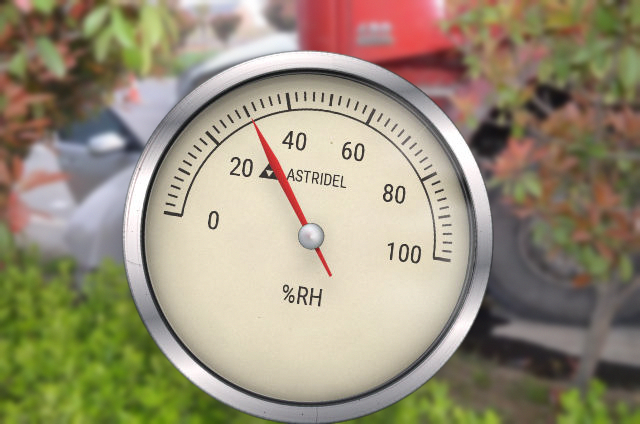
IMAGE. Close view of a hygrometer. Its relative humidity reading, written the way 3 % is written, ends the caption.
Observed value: 30 %
